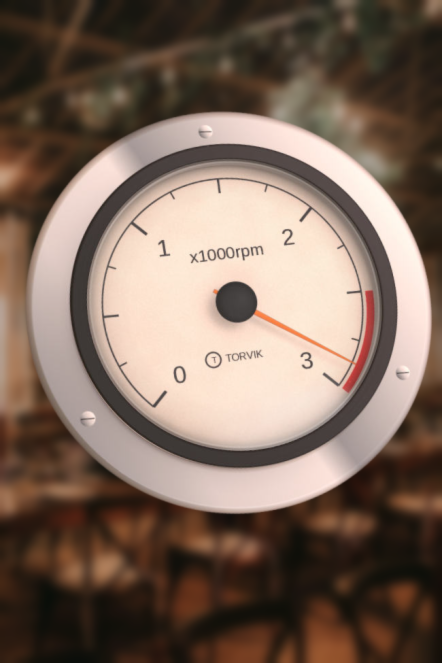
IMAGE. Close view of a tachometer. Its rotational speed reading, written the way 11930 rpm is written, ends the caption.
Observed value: 2875 rpm
